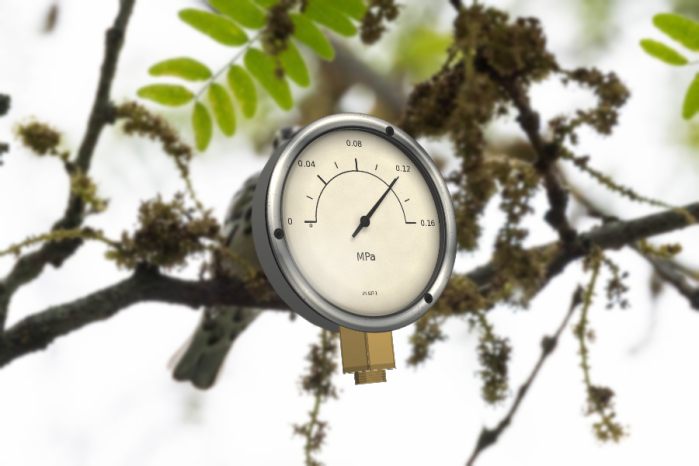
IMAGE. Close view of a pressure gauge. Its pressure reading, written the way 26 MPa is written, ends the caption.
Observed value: 0.12 MPa
